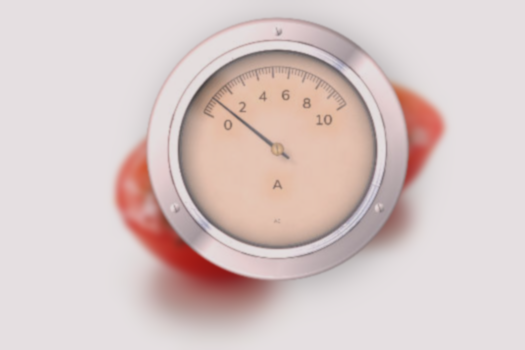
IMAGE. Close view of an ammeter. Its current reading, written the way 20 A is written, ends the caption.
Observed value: 1 A
